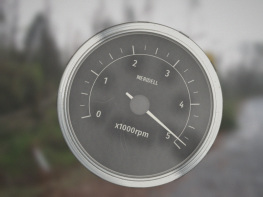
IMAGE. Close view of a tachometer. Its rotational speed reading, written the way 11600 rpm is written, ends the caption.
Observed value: 4875 rpm
